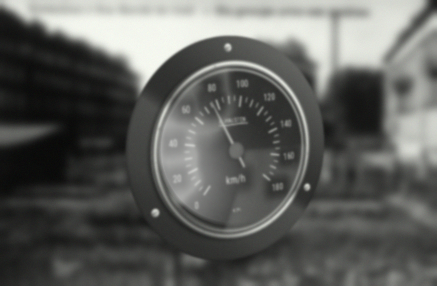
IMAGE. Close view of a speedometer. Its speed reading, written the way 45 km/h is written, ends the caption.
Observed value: 75 km/h
